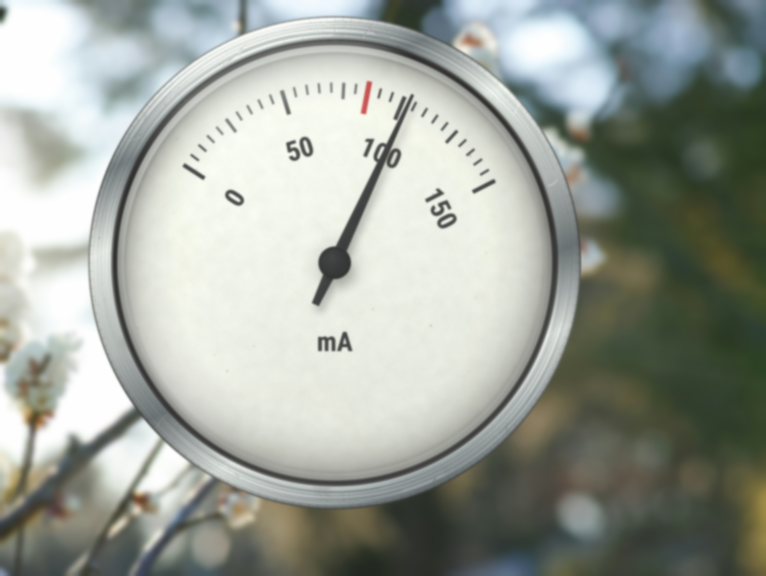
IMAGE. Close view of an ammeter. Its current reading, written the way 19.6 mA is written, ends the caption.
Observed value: 102.5 mA
